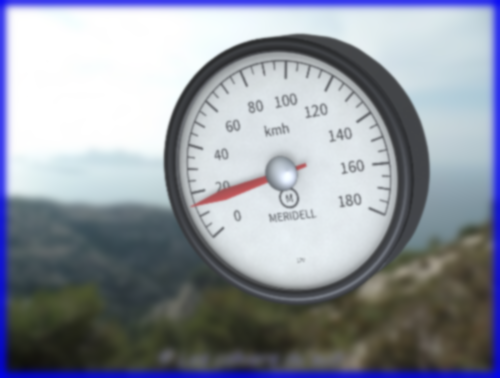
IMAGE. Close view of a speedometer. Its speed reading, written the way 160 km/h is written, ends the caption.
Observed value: 15 km/h
